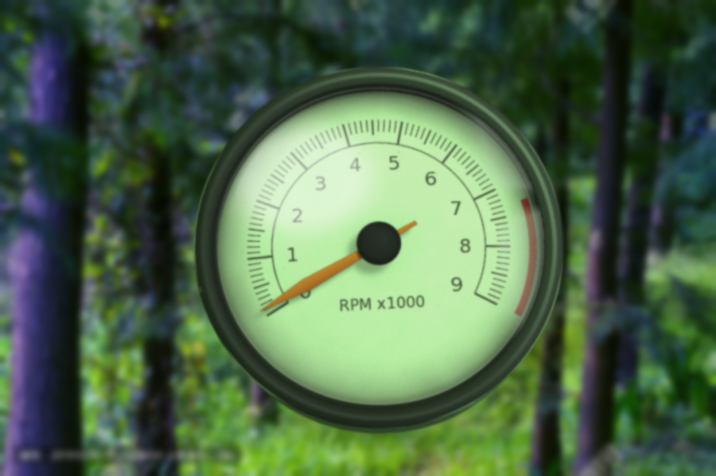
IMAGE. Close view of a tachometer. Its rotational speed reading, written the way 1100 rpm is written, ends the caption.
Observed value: 100 rpm
